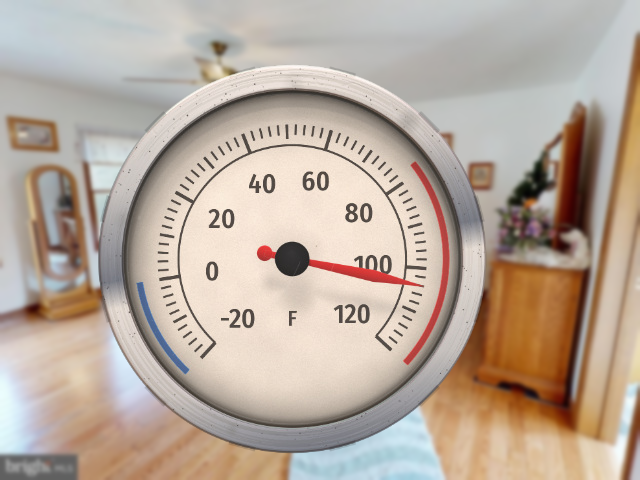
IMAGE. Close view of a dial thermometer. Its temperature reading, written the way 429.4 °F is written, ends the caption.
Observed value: 104 °F
